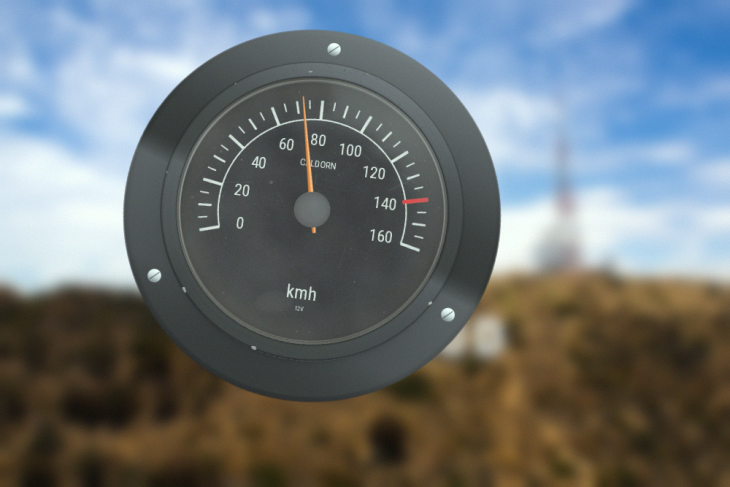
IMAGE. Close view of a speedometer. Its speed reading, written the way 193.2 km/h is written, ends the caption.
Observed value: 72.5 km/h
